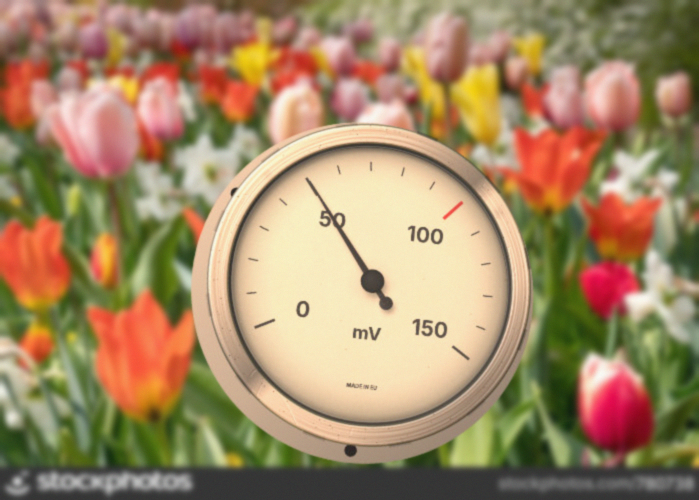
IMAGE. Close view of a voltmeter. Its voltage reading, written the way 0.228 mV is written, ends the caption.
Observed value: 50 mV
